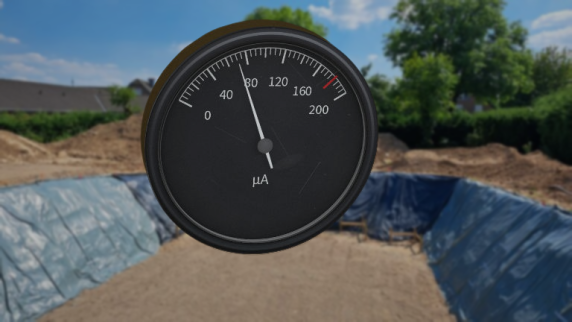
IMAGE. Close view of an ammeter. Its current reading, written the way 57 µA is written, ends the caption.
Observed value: 70 µA
